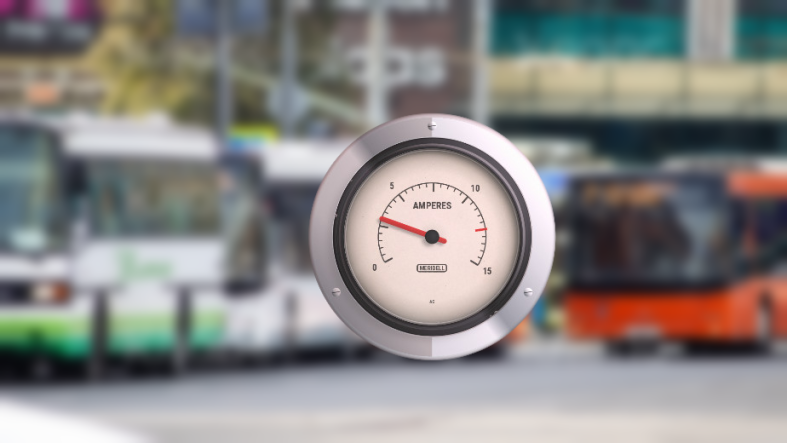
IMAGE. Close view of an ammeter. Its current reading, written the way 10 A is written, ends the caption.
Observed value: 3 A
